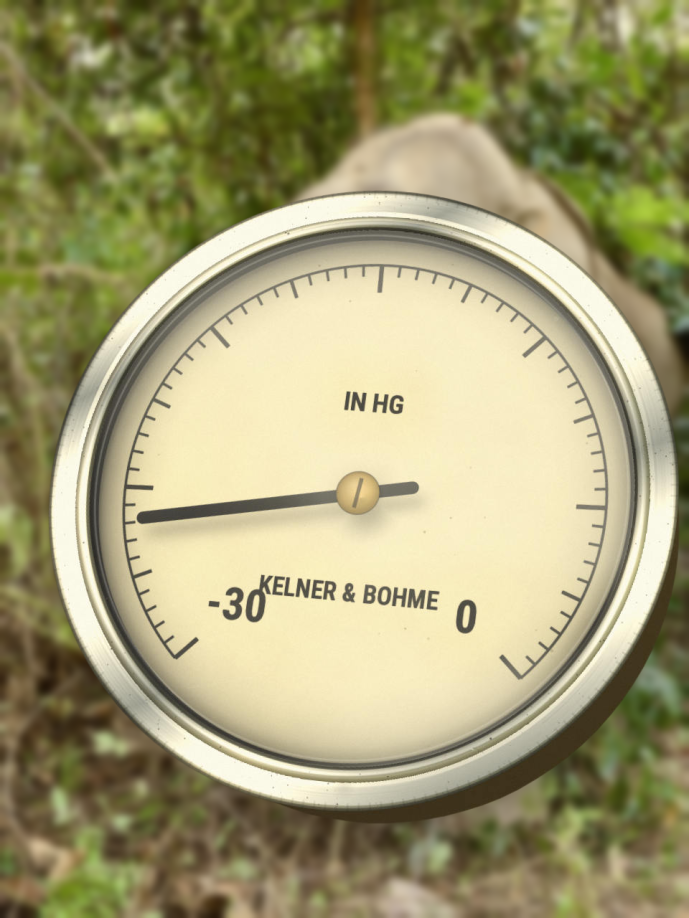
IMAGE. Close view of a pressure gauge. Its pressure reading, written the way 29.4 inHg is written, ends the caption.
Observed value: -26 inHg
